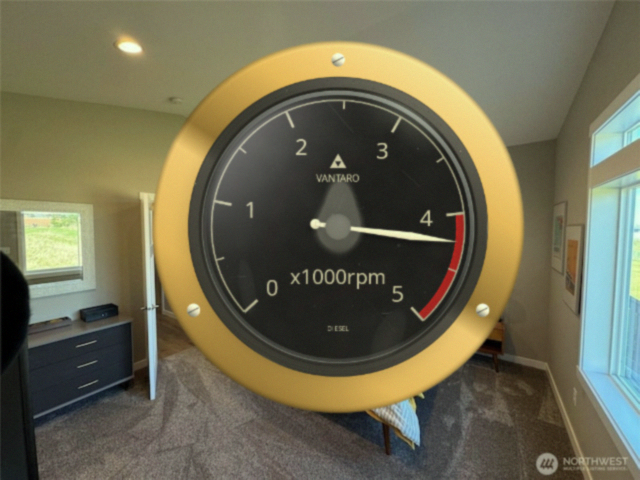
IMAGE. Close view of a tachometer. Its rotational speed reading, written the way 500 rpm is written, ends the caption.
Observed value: 4250 rpm
